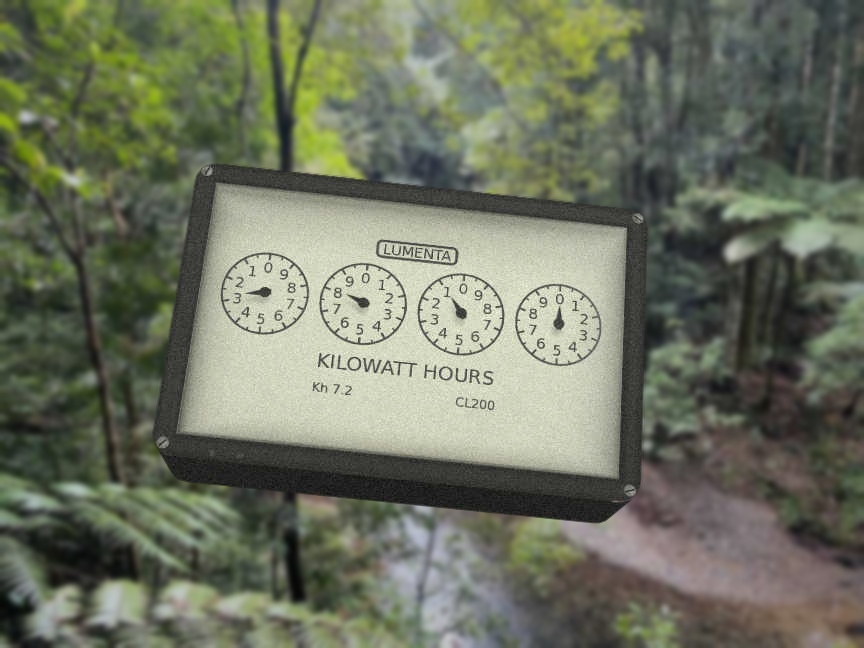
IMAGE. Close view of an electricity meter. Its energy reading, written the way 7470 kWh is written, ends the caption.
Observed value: 2810 kWh
